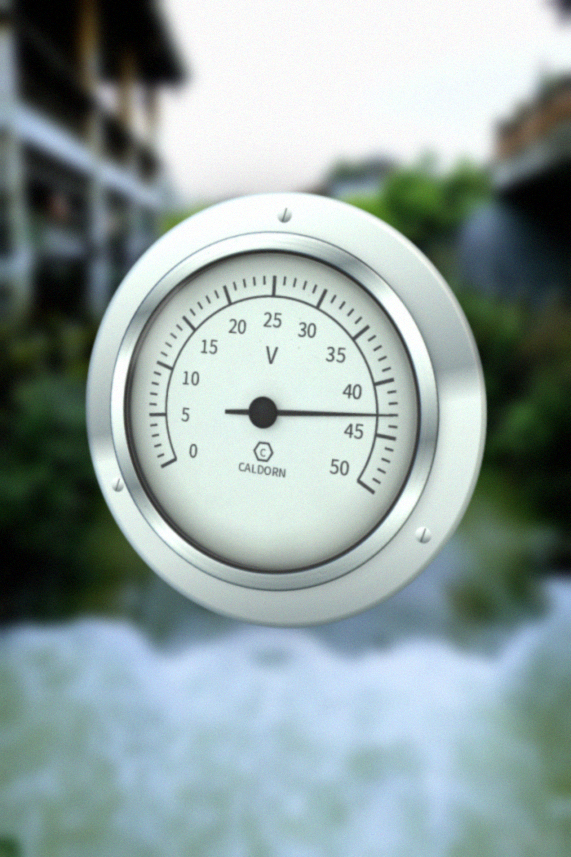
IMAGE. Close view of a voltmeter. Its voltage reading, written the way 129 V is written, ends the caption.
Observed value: 43 V
